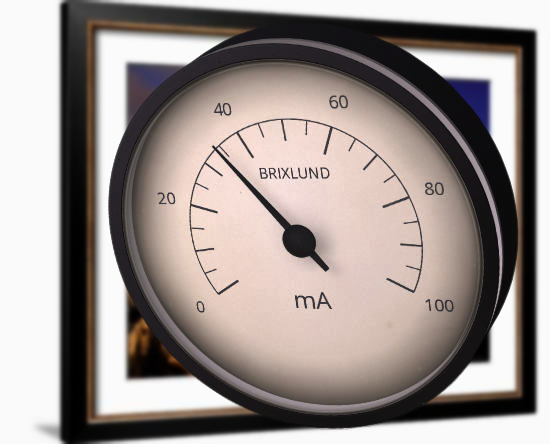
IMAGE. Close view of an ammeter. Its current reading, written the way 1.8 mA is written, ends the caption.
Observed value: 35 mA
